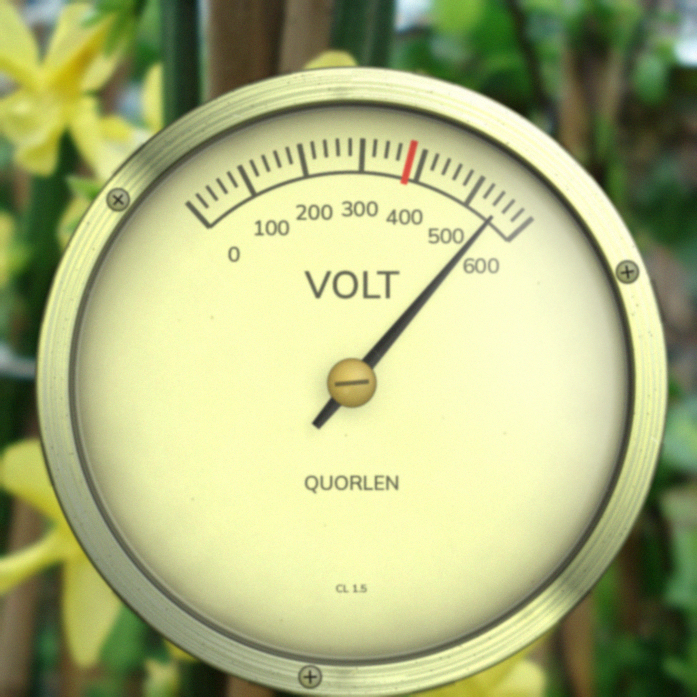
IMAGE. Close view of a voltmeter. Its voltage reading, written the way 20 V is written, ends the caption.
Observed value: 550 V
